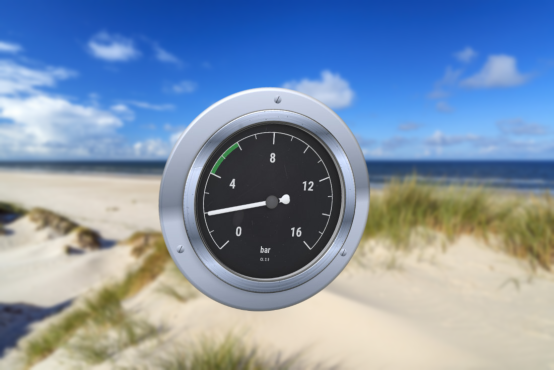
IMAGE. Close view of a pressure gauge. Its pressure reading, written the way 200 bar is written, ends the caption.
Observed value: 2 bar
